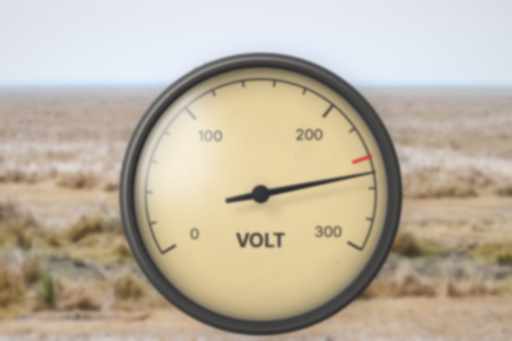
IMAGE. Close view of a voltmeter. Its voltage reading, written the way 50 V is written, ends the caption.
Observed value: 250 V
